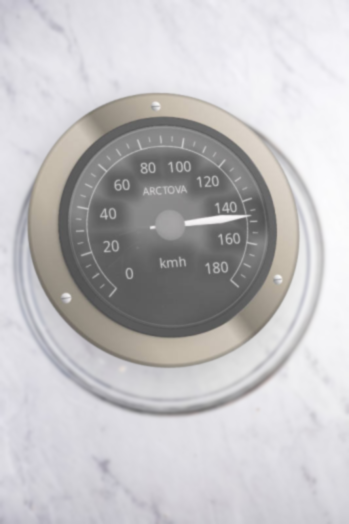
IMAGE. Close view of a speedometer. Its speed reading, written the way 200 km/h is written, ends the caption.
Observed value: 147.5 km/h
